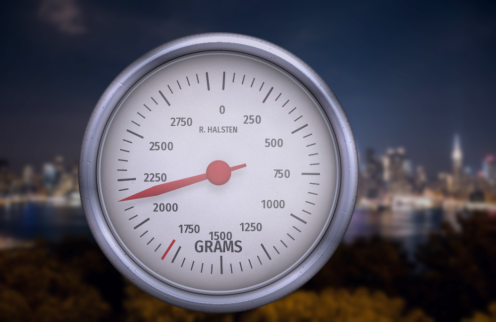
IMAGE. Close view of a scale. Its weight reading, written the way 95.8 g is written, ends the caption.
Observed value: 2150 g
